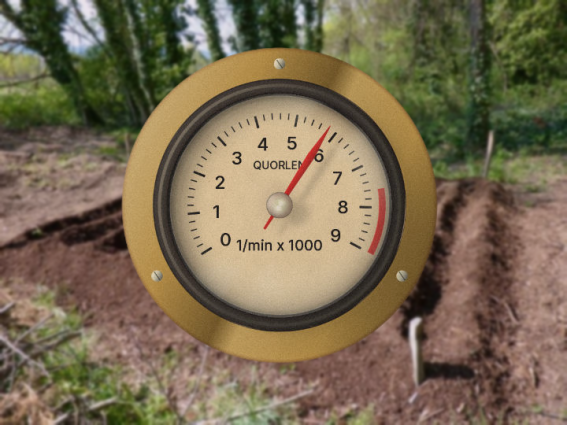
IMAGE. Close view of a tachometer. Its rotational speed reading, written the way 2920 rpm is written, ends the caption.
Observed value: 5800 rpm
